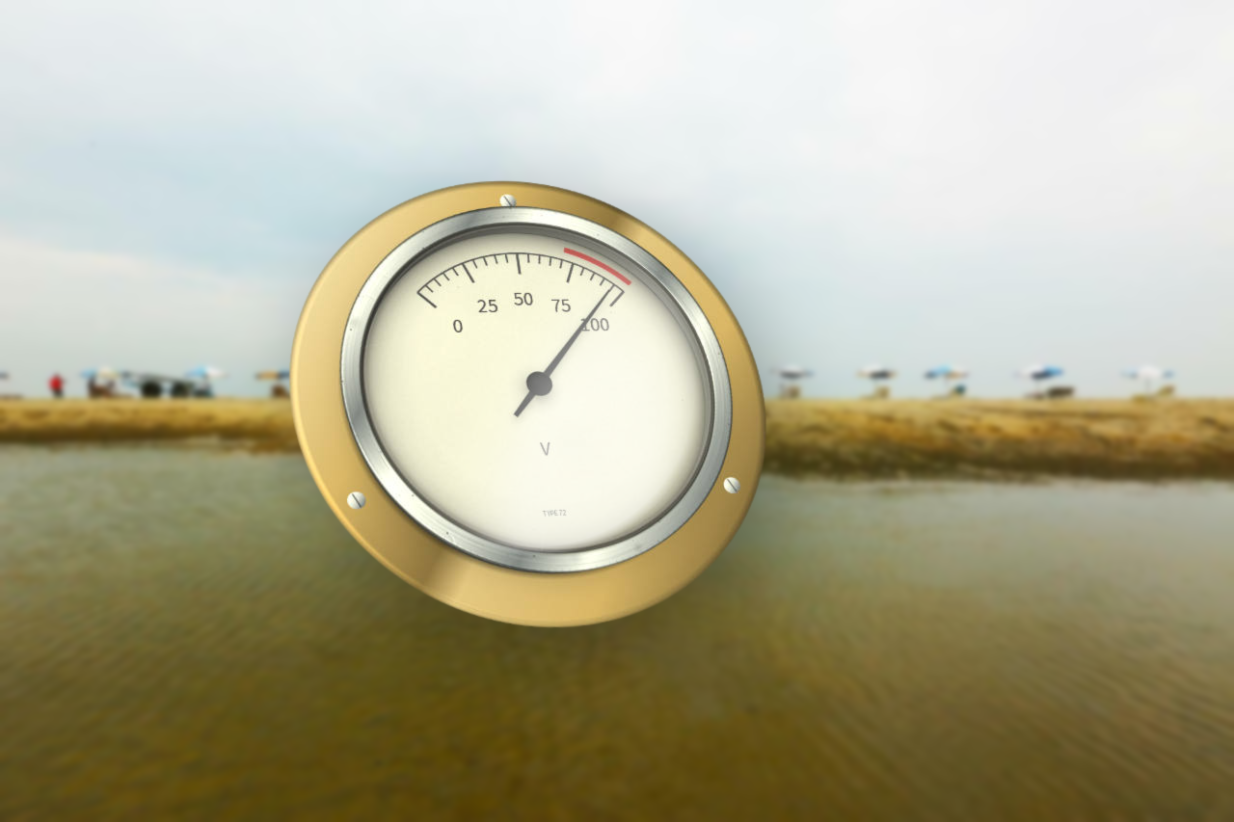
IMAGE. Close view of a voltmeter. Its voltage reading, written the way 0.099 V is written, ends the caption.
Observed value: 95 V
